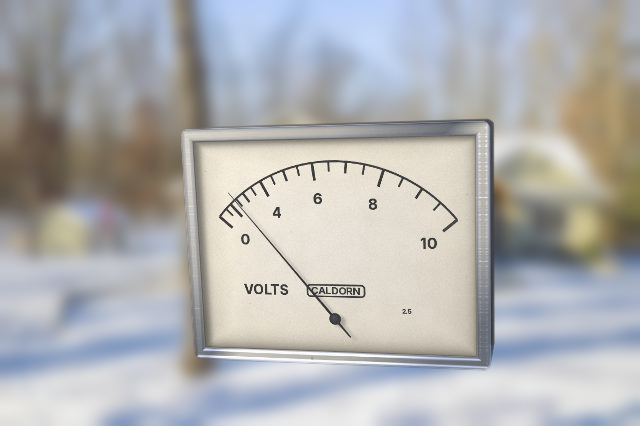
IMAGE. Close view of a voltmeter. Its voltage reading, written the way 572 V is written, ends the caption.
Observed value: 2.5 V
